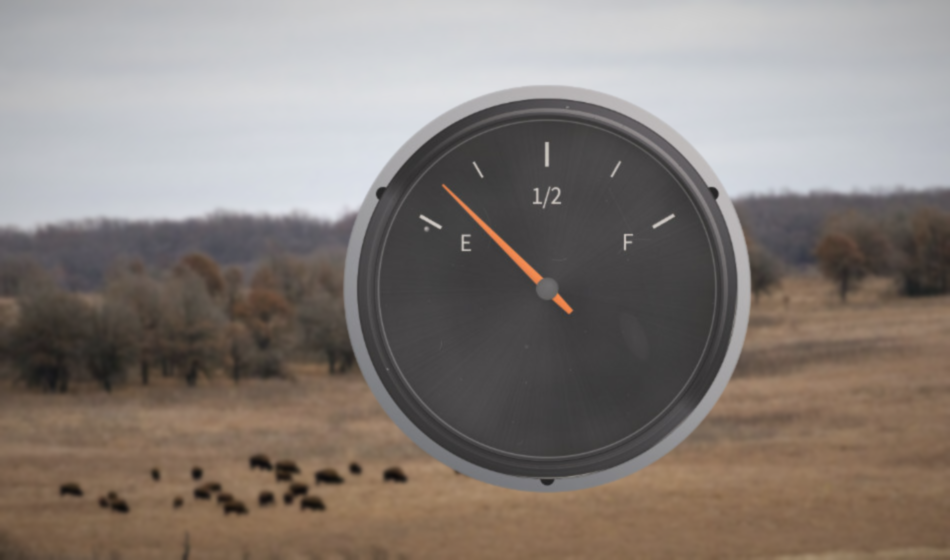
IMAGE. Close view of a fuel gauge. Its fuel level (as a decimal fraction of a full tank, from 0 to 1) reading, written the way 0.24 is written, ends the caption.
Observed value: 0.125
